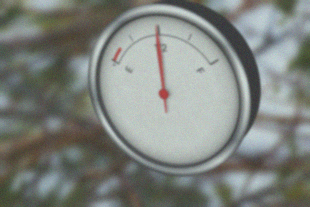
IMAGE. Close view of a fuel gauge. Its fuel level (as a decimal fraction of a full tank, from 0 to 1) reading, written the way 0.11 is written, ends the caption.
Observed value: 0.5
